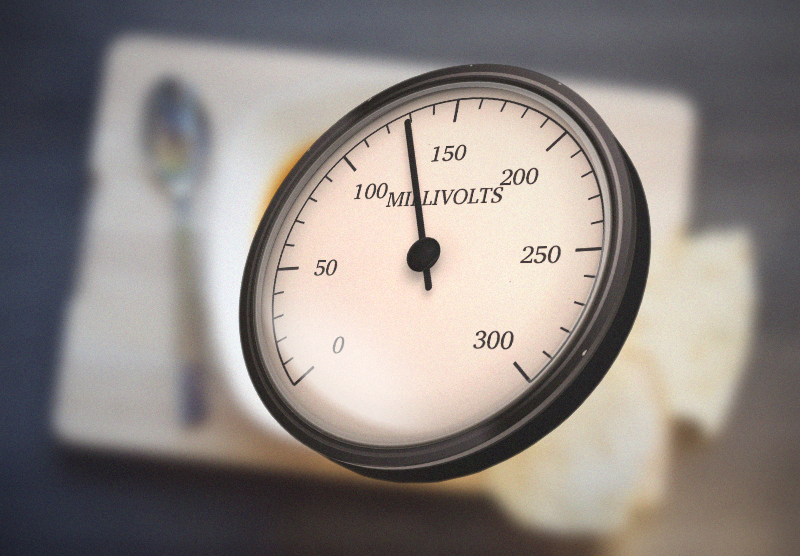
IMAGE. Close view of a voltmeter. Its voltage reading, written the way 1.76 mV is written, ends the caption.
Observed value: 130 mV
